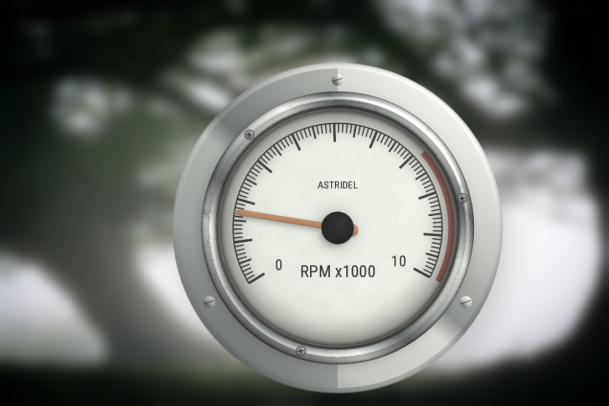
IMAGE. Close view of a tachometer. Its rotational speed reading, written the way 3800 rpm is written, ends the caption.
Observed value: 1700 rpm
